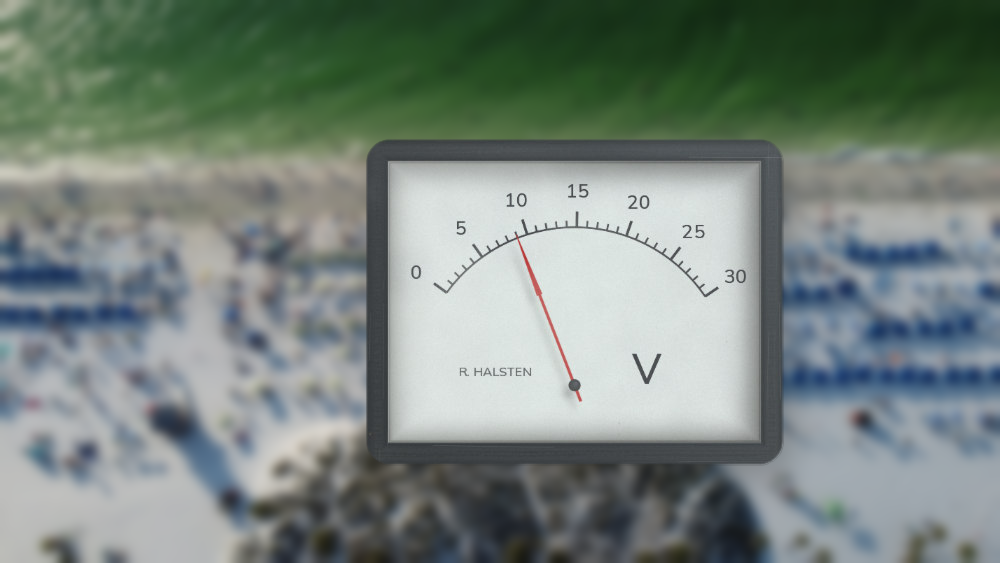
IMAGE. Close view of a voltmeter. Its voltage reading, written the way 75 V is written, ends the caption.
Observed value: 9 V
